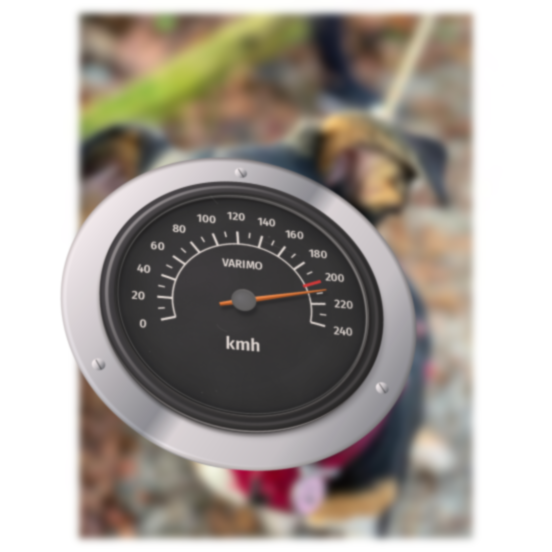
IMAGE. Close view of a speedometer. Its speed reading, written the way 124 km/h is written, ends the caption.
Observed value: 210 km/h
